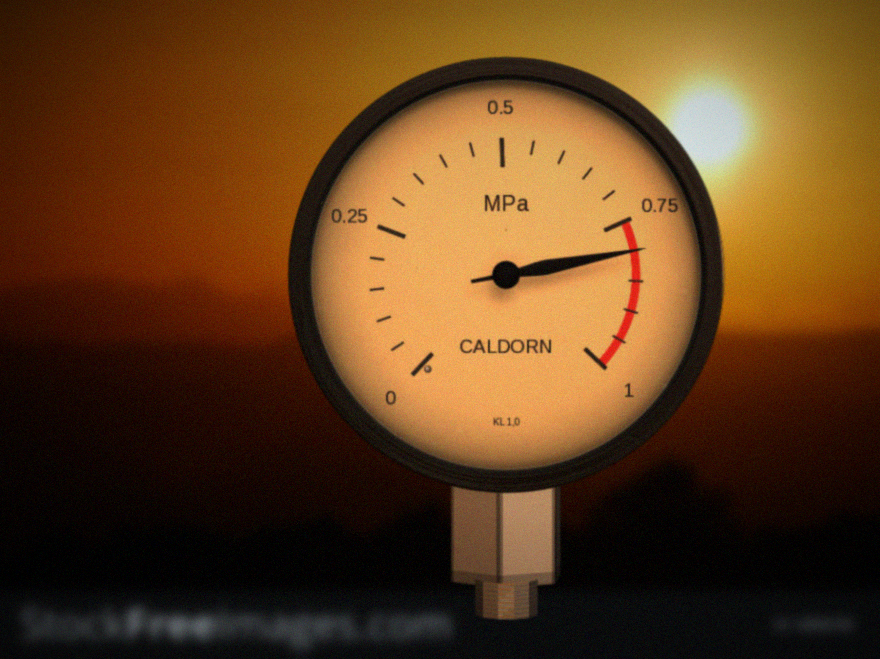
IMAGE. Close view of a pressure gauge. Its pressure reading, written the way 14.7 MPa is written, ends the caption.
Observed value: 0.8 MPa
